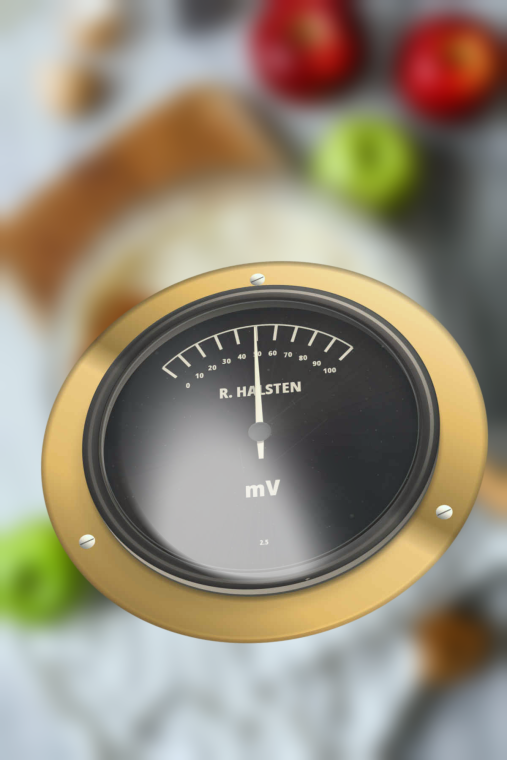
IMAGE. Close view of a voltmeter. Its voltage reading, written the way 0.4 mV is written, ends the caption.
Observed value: 50 mV
